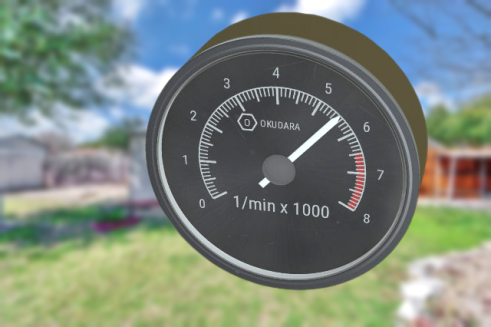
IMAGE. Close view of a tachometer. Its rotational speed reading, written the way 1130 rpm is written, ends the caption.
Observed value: 5500 rpm
